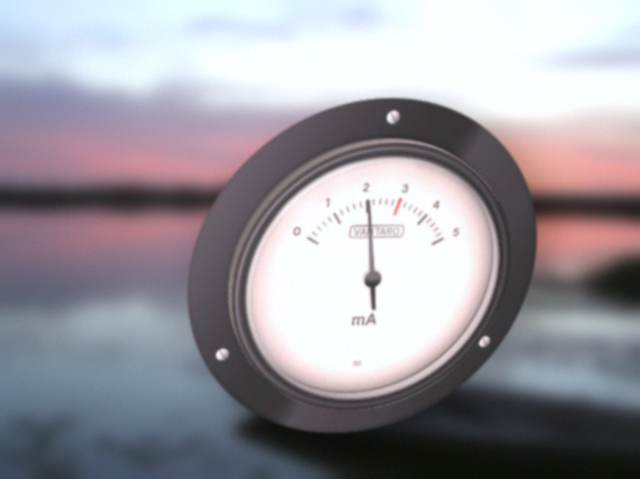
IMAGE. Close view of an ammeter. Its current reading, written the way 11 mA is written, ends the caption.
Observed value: 2 mA
